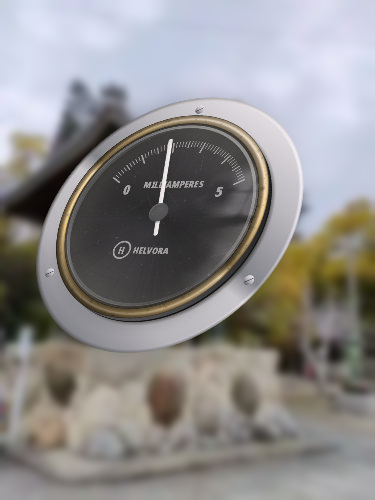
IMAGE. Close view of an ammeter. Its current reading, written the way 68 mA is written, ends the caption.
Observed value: 2 mA
